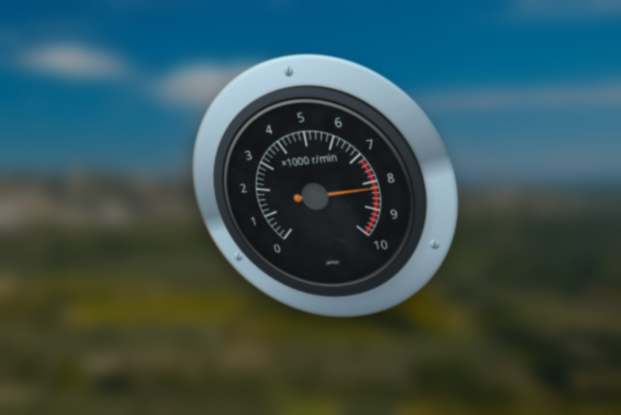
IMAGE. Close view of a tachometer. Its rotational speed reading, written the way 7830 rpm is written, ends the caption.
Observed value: 8200 rpm
